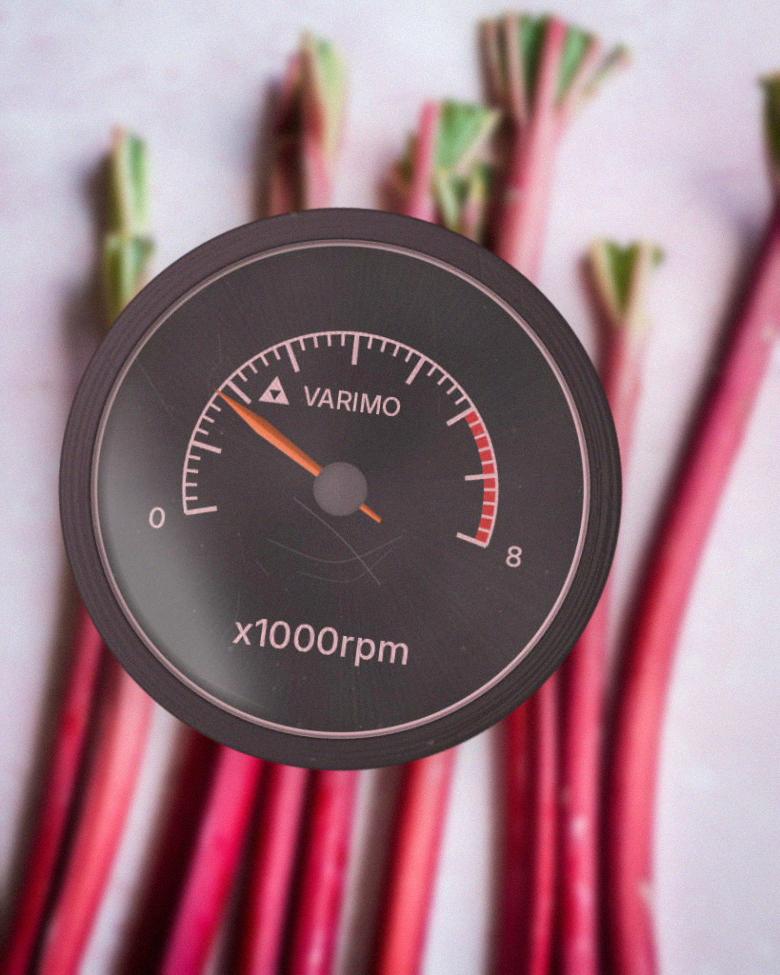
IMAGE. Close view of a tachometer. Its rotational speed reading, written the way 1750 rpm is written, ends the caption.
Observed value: 1800 rpm
